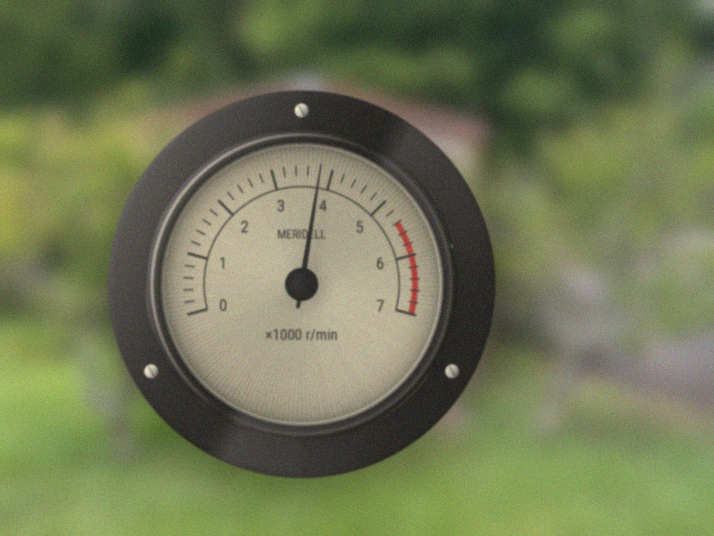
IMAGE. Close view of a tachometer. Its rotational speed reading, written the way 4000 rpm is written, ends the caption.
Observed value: 3800 rpm
